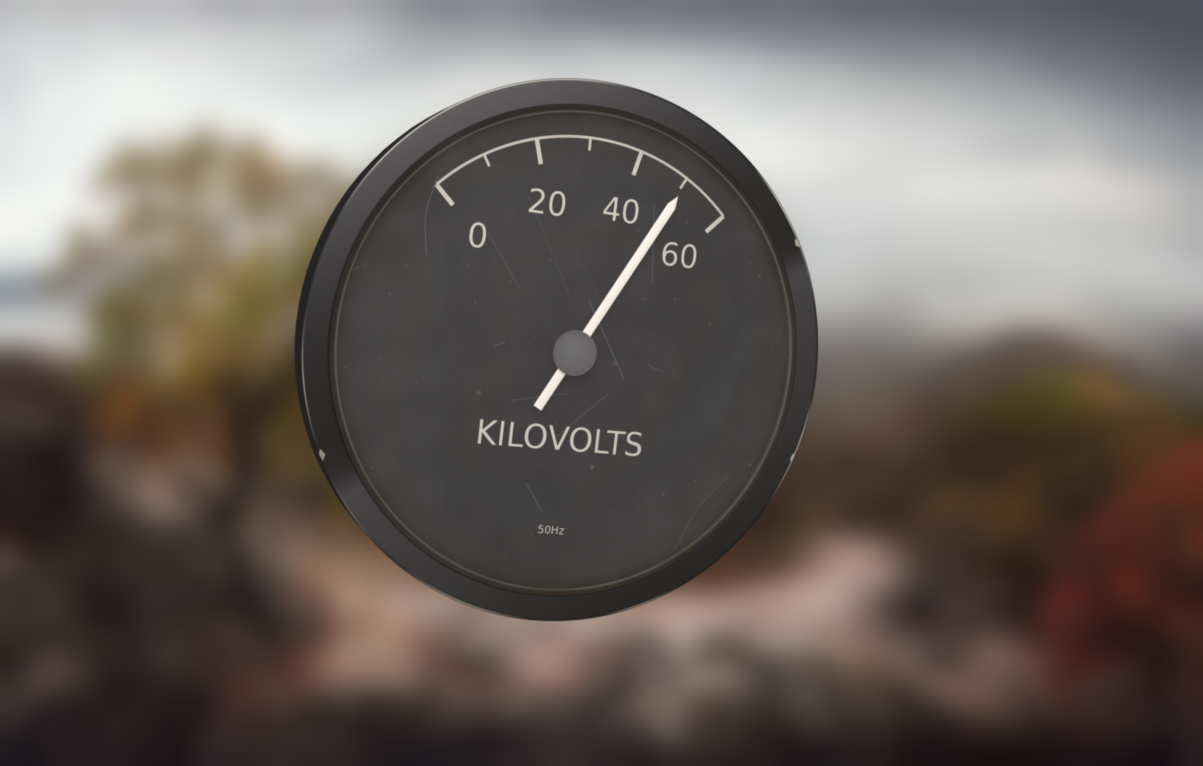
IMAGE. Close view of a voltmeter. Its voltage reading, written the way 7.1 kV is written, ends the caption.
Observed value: 50 kV
